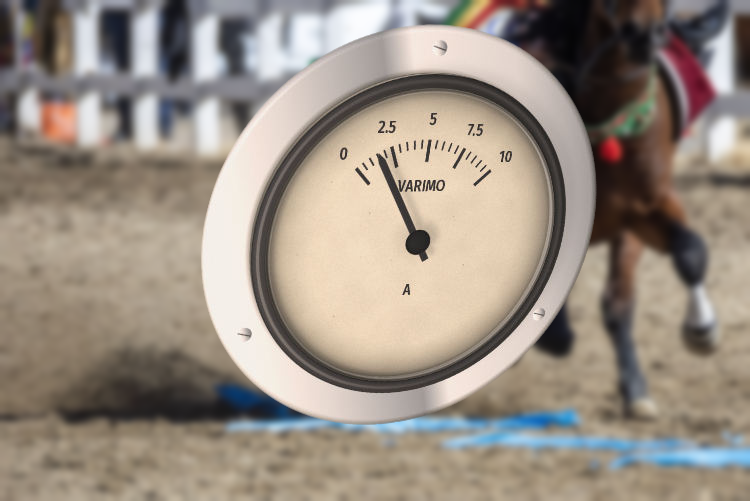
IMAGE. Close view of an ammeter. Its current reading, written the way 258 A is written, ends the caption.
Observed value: 1.5 A
